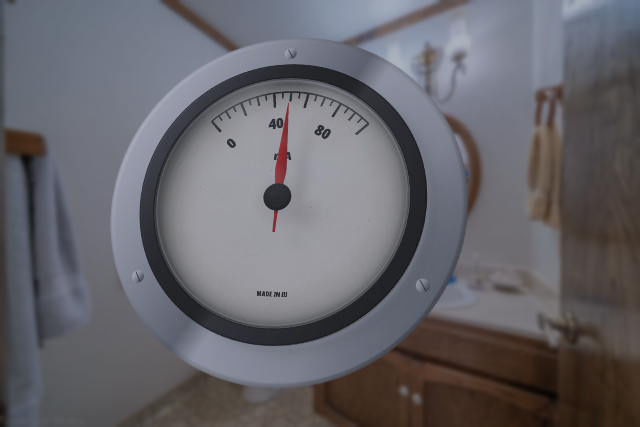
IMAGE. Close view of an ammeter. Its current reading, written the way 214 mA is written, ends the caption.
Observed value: 50 mA
